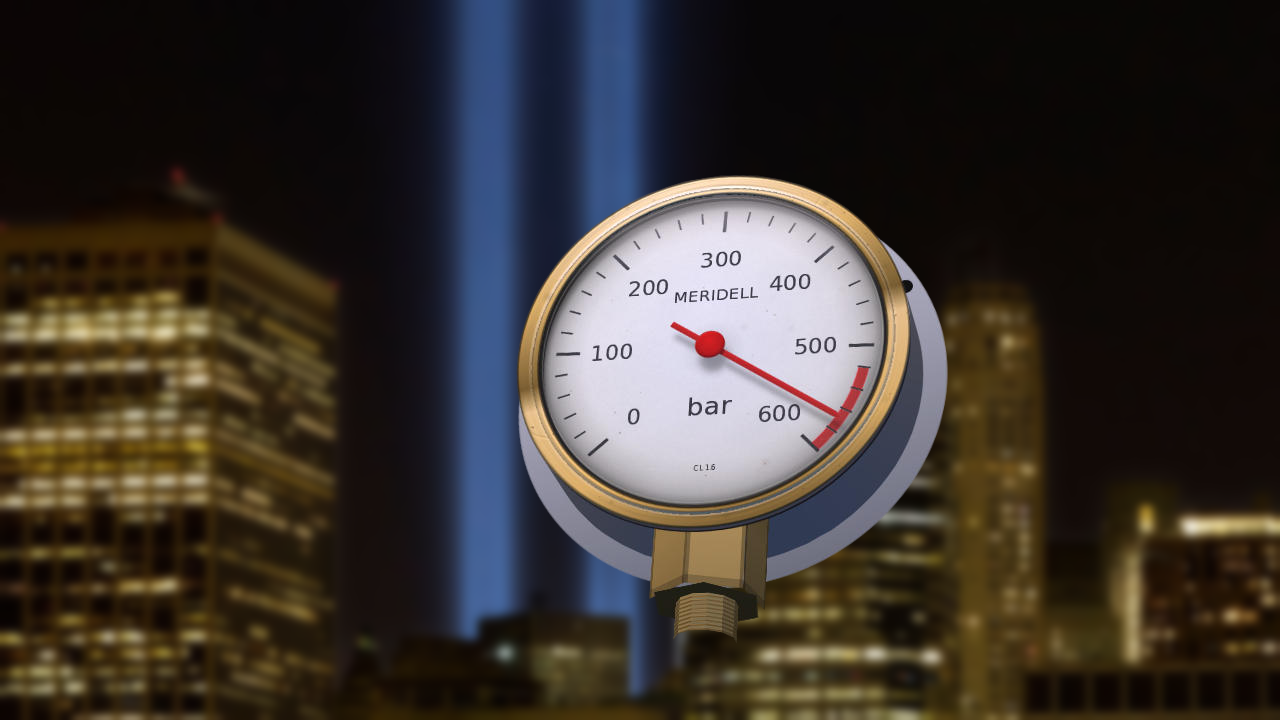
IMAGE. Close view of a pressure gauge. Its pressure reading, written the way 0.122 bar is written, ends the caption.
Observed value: 570 bar
